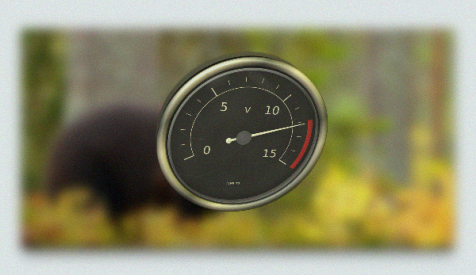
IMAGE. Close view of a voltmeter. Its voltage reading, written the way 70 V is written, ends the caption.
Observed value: 12 V
